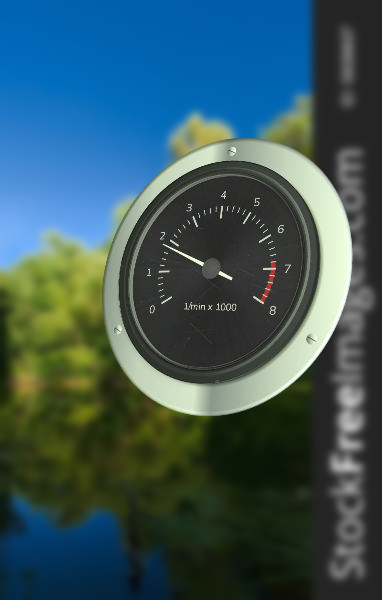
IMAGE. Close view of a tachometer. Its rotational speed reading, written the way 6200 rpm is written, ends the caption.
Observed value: 1800 rpm
